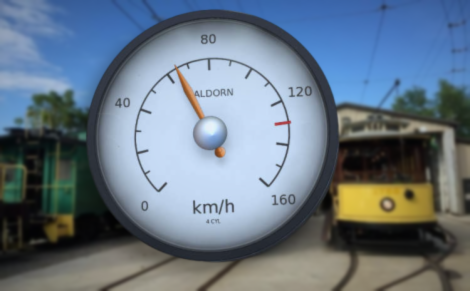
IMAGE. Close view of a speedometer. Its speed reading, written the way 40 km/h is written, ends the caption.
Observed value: 65 km/h
